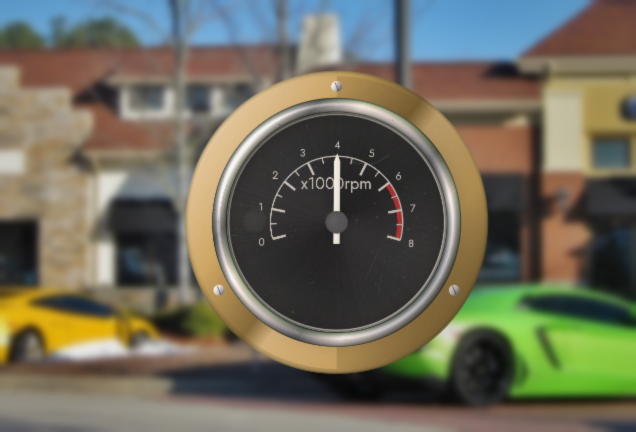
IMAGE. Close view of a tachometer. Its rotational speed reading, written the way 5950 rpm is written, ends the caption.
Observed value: 4000 rpm
